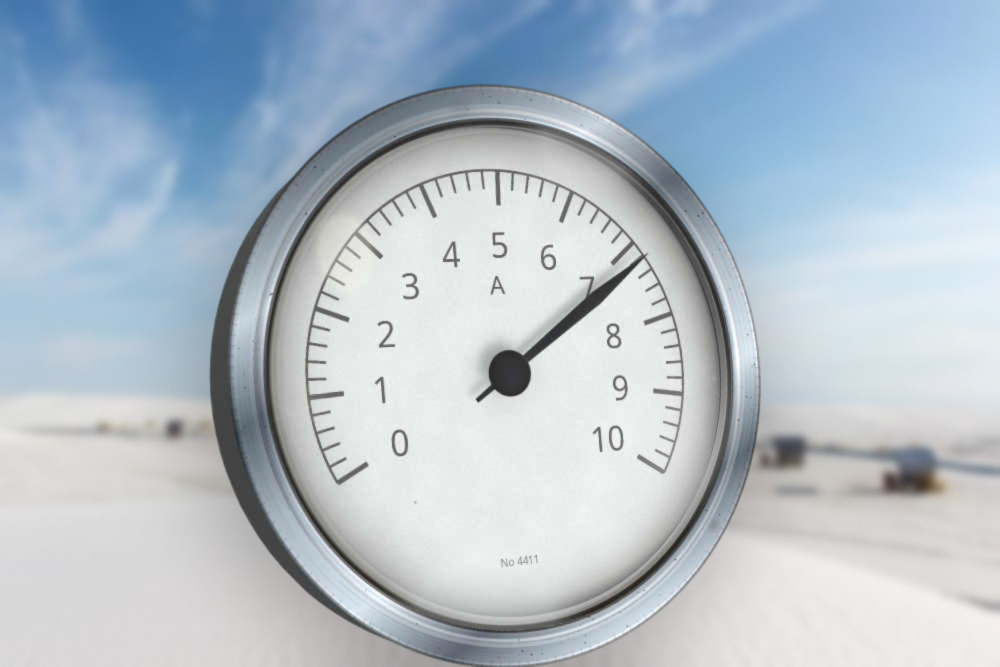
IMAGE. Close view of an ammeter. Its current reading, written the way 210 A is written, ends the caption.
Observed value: 7.2 A
